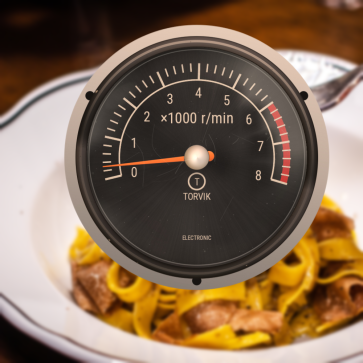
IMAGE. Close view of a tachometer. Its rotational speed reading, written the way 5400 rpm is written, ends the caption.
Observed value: 300 rpm
